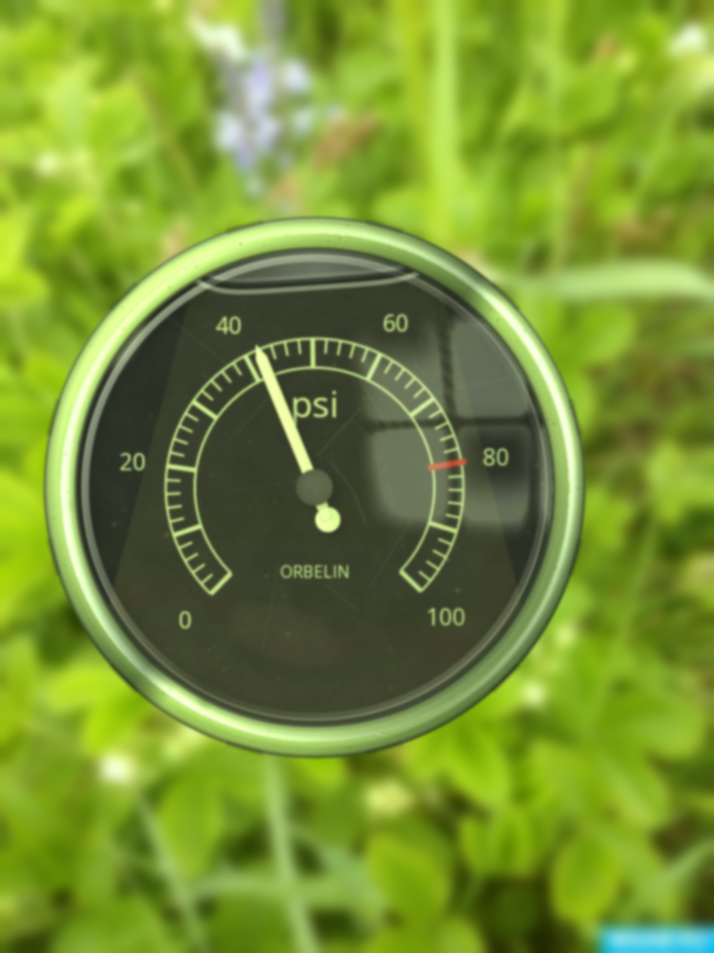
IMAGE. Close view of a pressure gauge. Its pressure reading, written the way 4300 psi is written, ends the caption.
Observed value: 42 psi
